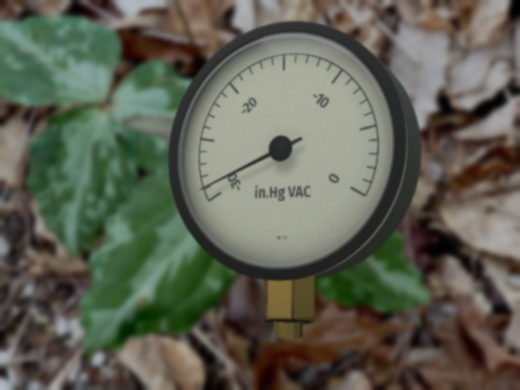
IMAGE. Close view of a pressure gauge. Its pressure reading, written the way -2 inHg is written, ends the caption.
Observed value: -29 inHg
